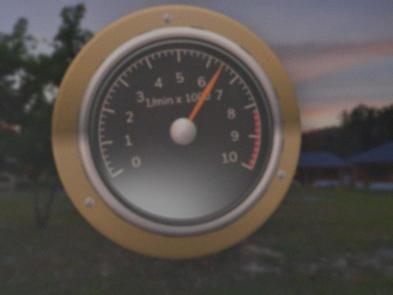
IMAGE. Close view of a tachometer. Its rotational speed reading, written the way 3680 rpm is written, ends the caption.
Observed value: 6400 rpm
